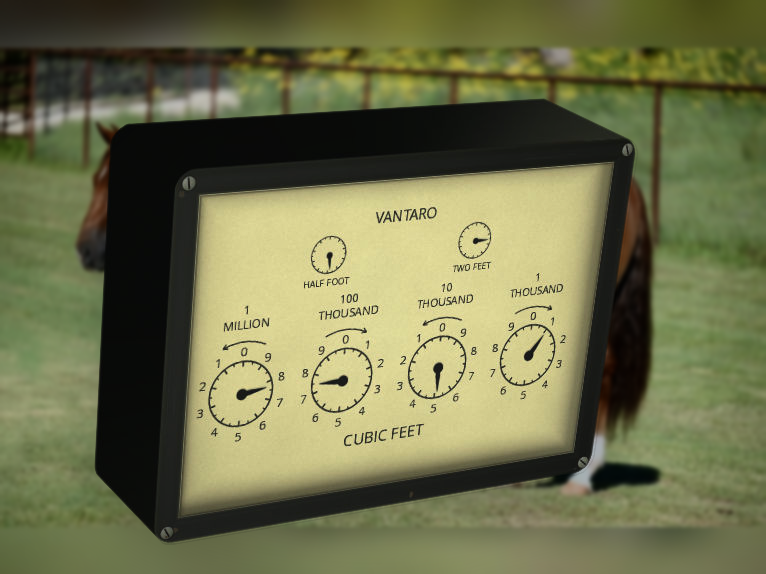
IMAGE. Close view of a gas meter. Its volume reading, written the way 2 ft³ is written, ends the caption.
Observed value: 775100 ft³
